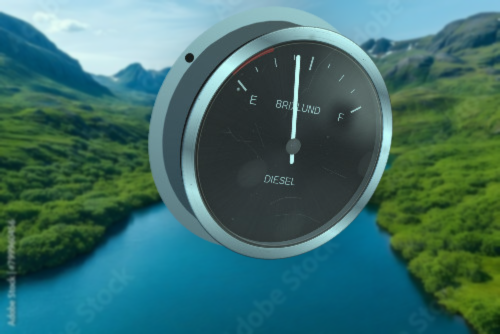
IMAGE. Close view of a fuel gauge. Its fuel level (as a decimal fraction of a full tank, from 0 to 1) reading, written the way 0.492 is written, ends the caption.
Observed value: 0.375
